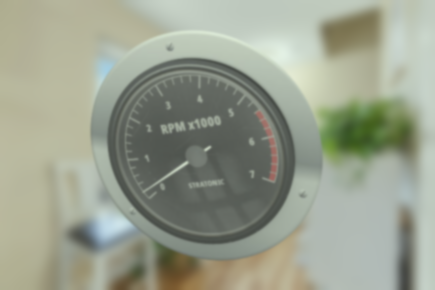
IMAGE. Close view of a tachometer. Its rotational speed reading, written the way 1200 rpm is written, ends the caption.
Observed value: 200 rpm
